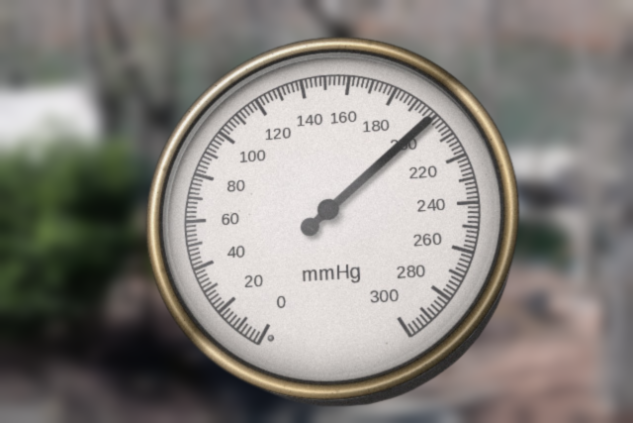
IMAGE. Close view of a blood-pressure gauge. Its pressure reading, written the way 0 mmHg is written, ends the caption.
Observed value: 200 mmHg
